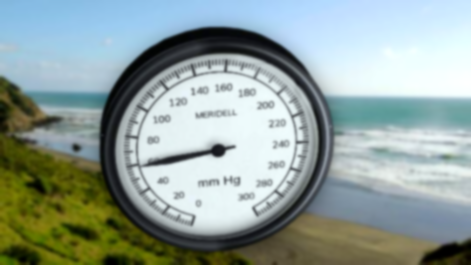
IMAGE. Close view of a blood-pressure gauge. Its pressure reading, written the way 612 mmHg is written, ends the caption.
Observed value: 60 mmHg
